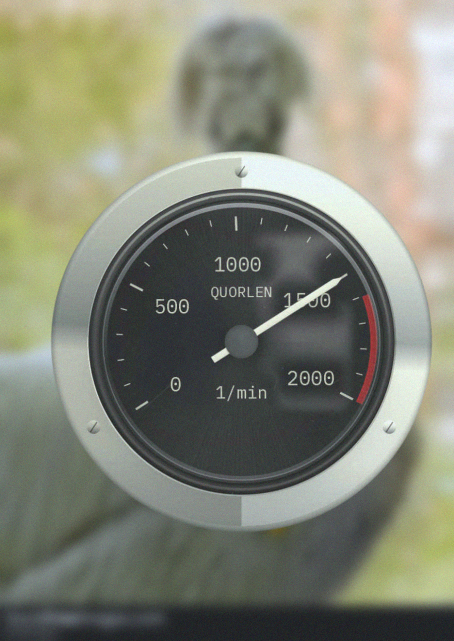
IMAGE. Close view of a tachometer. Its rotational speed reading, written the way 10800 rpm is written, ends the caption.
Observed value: 1500 rpm
